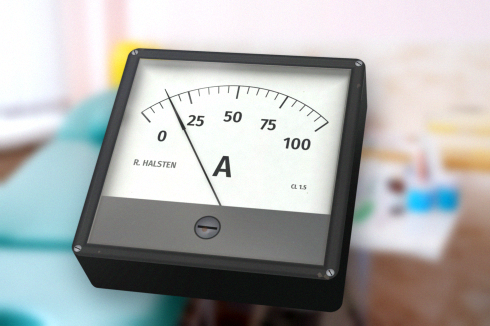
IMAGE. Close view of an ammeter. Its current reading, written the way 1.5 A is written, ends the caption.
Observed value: 15 A
